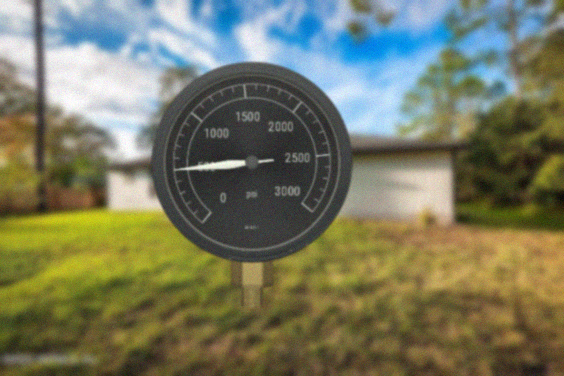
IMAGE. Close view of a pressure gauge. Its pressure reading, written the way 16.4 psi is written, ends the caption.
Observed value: 500 psi
